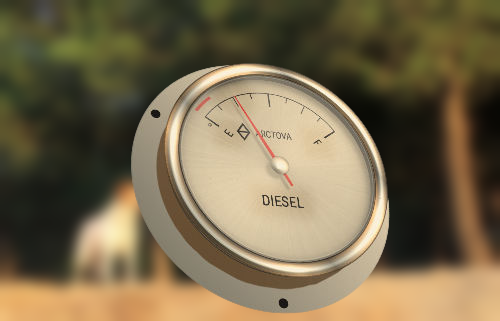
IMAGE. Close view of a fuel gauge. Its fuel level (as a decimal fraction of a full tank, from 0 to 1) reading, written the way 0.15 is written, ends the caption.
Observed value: 0.25
